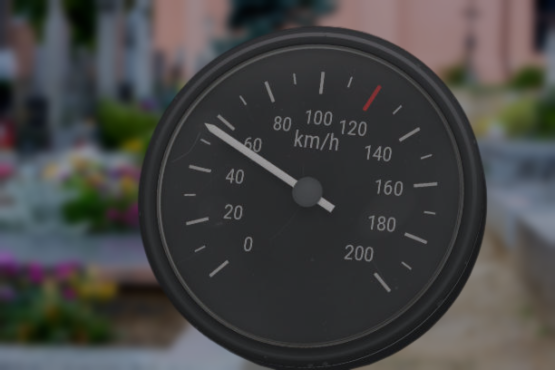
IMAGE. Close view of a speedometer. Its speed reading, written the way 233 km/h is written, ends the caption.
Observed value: 55 km/h
